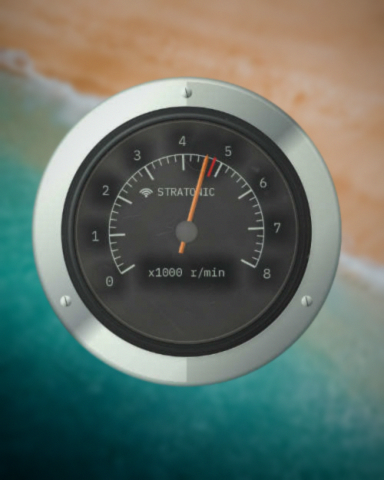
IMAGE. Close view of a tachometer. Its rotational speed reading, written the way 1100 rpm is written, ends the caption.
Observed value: 4600 rpm
